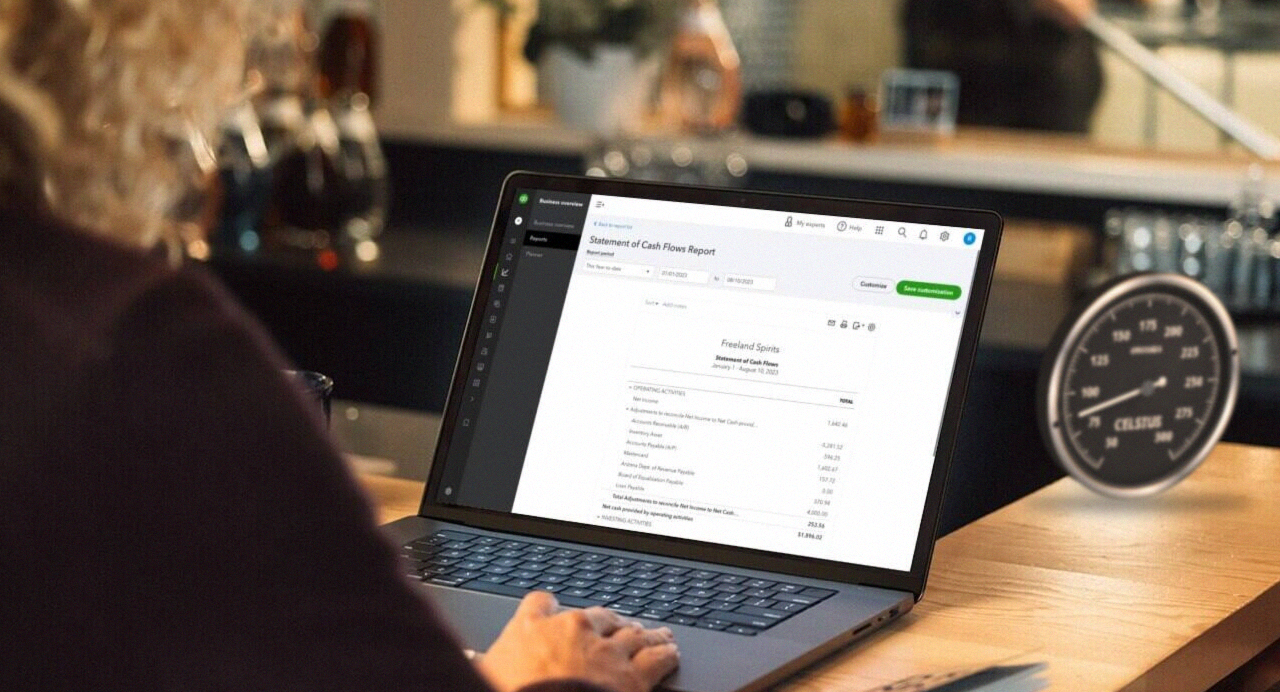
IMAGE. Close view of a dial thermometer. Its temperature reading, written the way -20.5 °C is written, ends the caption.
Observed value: 87.5 °C
